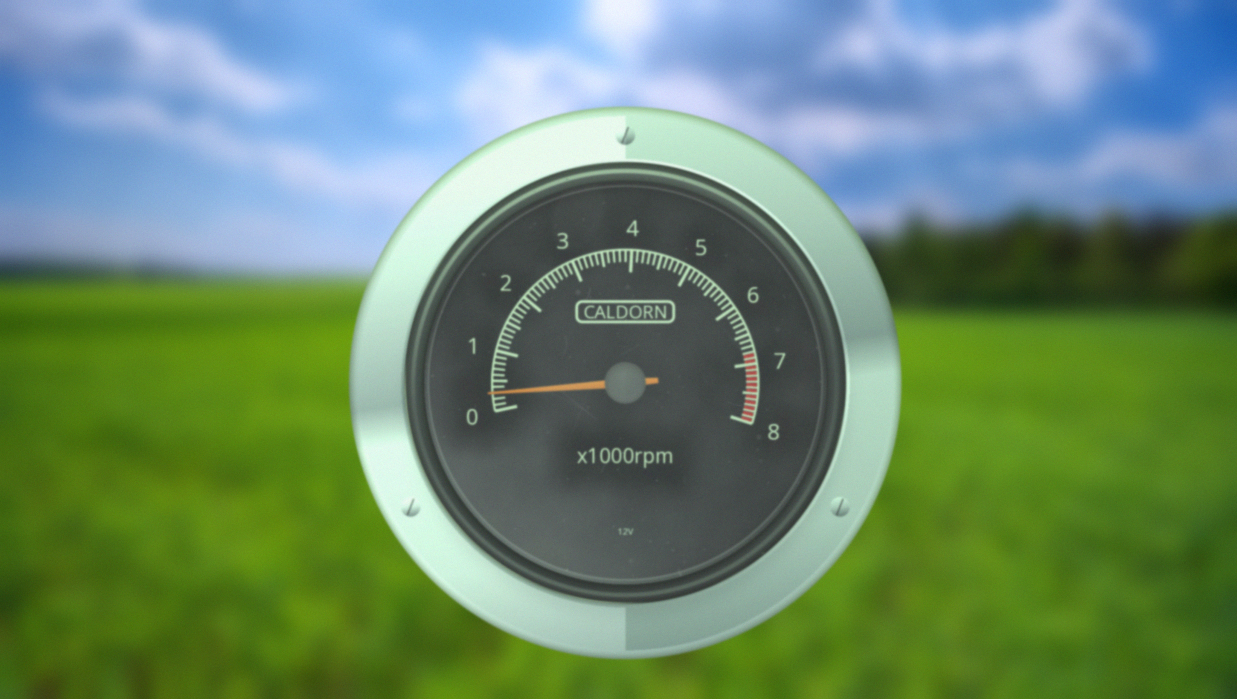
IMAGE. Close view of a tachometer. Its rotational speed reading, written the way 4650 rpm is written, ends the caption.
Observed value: 300 rpm
